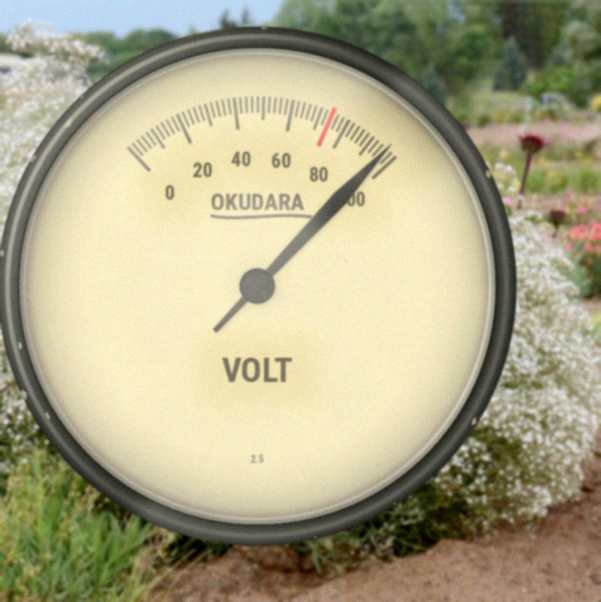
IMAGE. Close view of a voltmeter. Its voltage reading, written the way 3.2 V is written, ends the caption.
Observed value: 96 V
